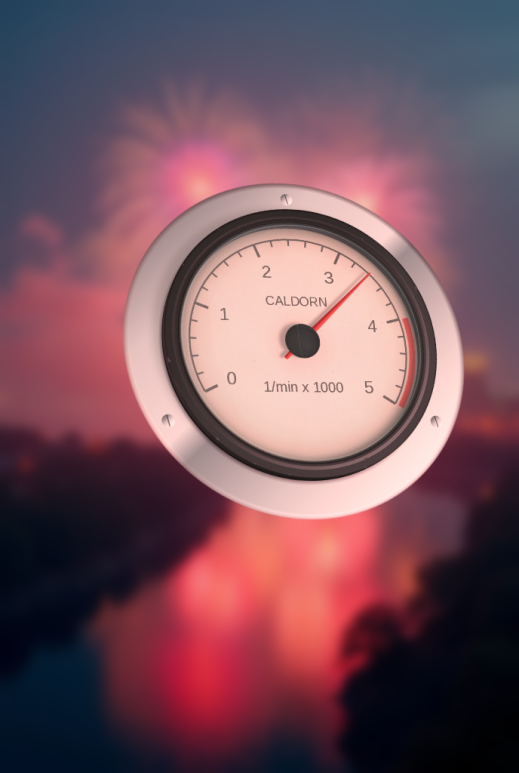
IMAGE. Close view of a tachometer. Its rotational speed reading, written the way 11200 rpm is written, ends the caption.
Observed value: 3400 rpm
